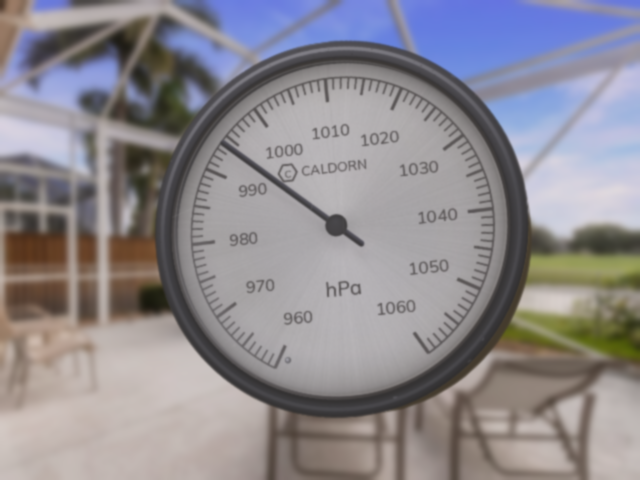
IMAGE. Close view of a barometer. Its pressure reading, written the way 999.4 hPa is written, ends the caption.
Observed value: 994 hPa
